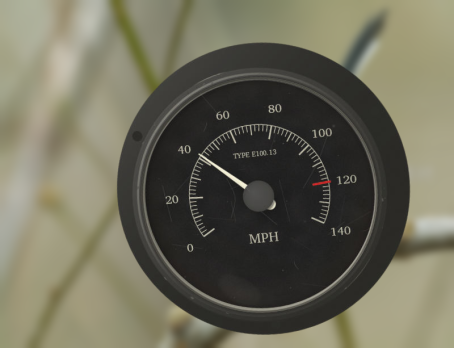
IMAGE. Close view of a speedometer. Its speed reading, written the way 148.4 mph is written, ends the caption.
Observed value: 42 mph
